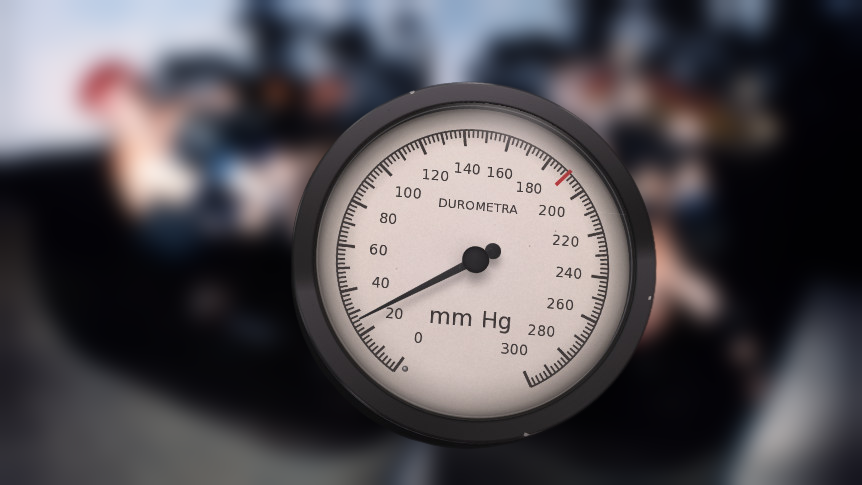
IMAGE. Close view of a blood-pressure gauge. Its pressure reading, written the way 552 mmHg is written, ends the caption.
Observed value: 26 mmHg
